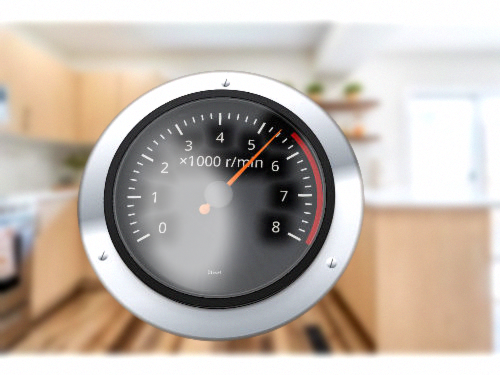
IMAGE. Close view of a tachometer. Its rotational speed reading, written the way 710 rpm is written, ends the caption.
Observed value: 5400 rpm
